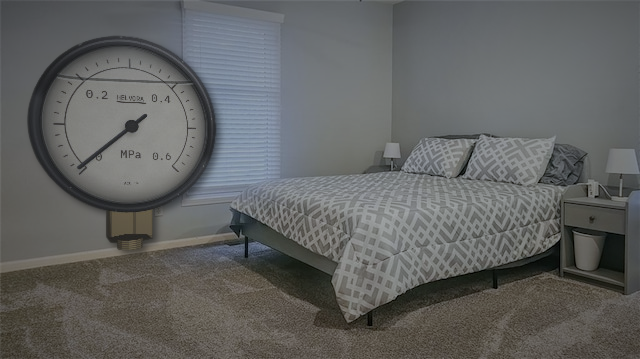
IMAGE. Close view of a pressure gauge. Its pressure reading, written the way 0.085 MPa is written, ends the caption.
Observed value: 0.01 MPa
